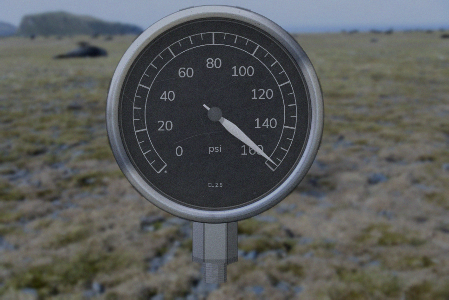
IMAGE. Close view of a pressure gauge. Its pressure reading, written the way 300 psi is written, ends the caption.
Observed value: 157.5 psi
